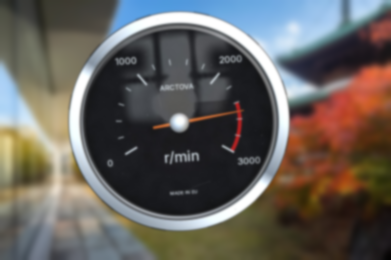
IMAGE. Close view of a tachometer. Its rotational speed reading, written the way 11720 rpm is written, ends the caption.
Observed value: 2500 rpm
